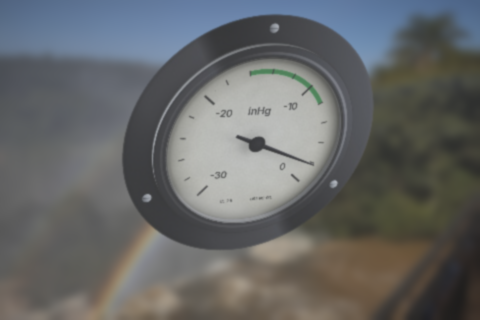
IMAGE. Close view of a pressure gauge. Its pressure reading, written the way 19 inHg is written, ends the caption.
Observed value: -2 inHg
